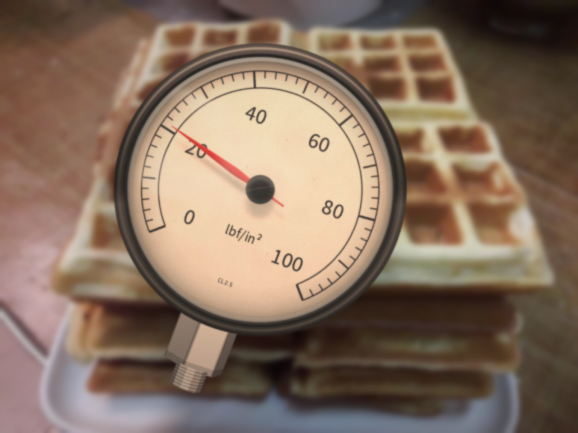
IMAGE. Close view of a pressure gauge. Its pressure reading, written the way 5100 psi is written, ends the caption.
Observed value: 21 psi
